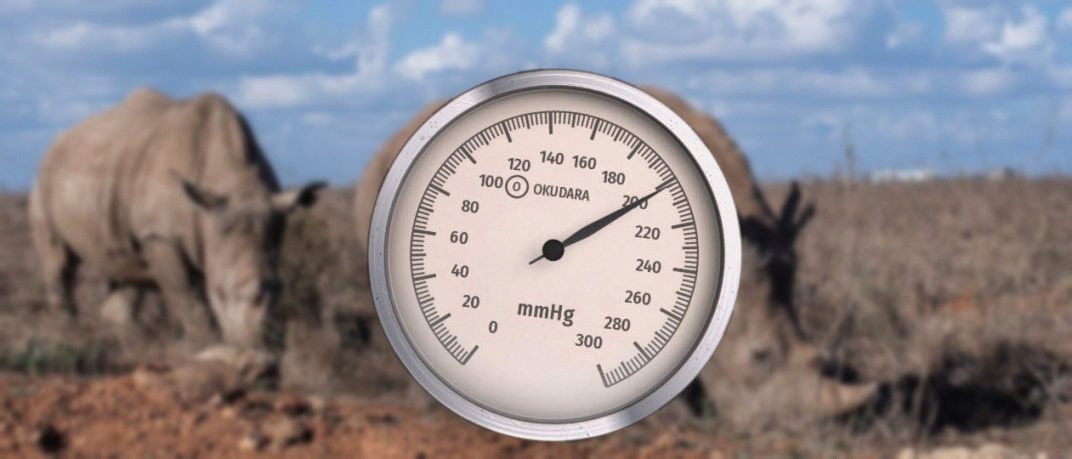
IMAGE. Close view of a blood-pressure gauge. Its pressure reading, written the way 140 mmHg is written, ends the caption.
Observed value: 202 mmHg
